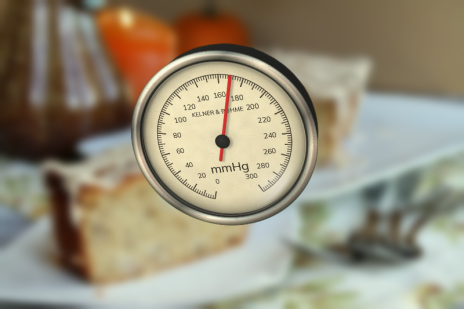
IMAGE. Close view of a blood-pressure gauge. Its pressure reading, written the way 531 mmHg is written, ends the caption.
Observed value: 170 mmHg
